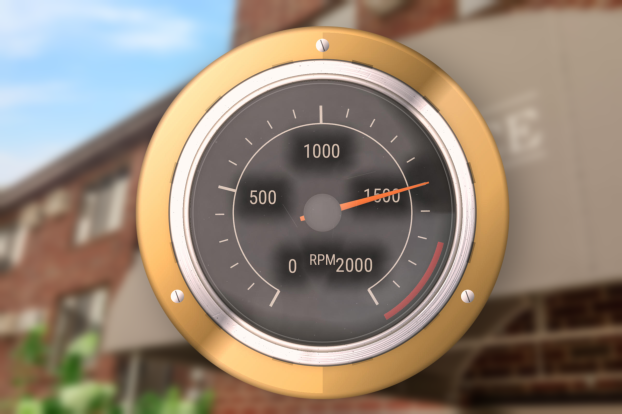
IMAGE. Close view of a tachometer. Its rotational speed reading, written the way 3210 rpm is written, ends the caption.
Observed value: 1500 rpm
